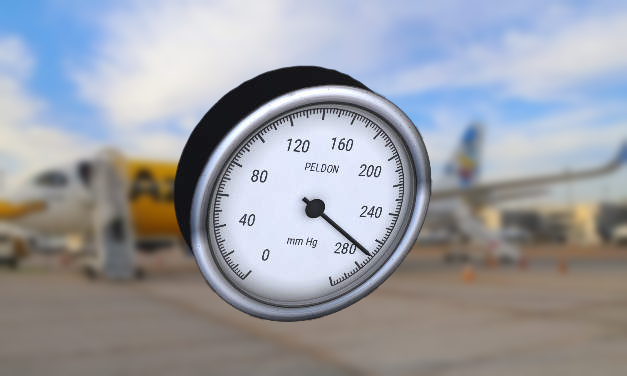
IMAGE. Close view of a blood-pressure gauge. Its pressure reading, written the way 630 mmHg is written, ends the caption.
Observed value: 270 mmHg
